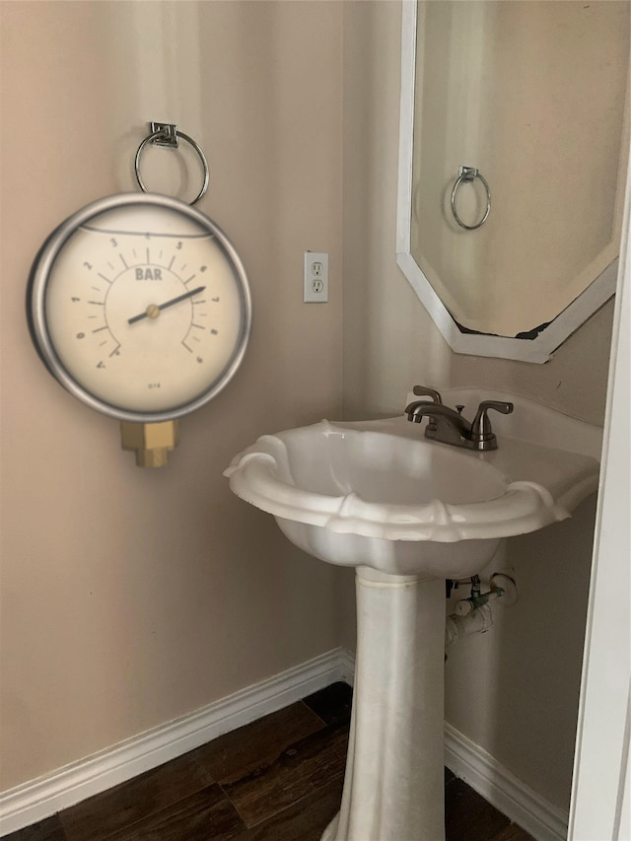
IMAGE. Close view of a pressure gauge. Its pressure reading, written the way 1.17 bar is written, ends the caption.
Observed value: 6.5 bar
